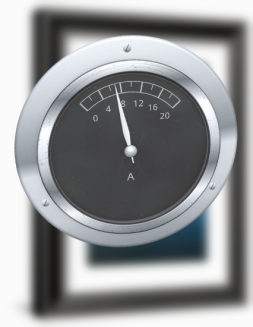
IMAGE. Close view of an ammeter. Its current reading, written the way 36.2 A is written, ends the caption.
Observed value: 7 A
